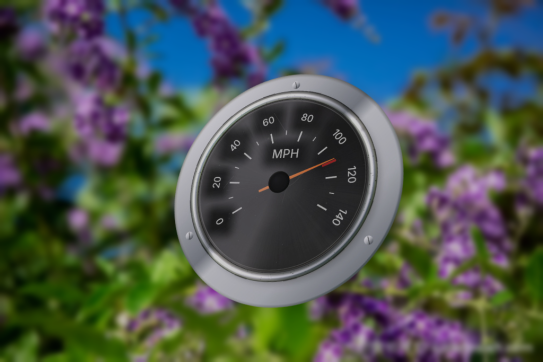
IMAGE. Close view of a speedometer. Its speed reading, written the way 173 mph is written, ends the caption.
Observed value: 110 mph
